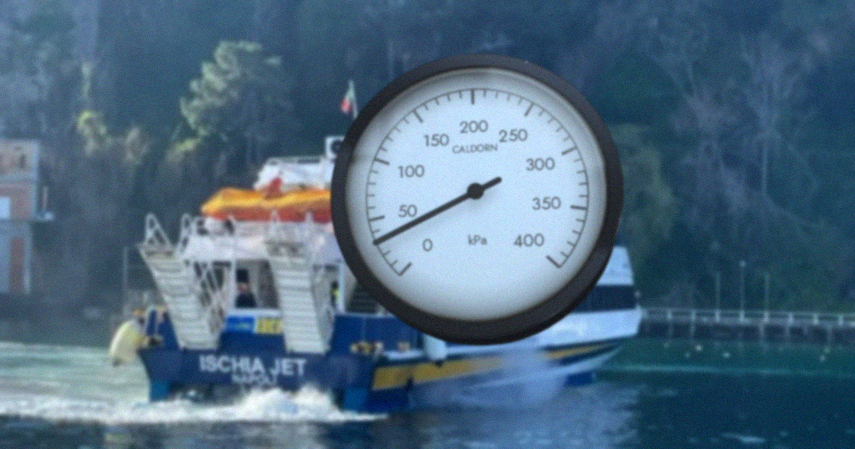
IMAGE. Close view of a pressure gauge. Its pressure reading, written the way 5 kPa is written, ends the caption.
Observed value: 30 kPa
